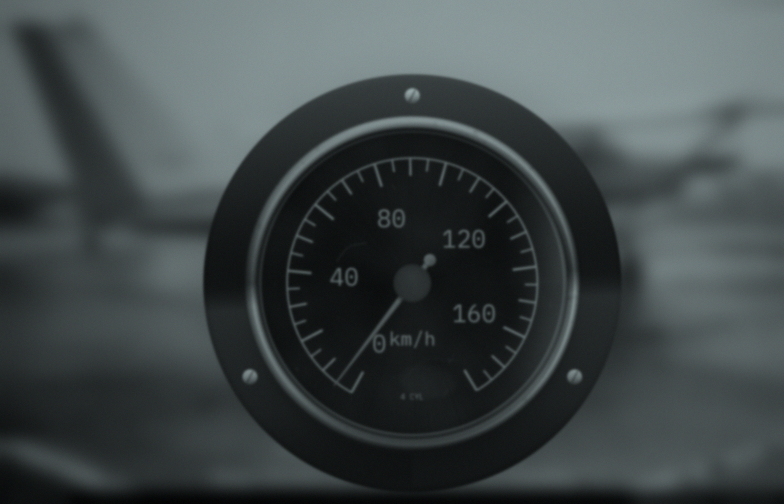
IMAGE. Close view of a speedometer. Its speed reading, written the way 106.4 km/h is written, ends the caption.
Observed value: 5 km/h
